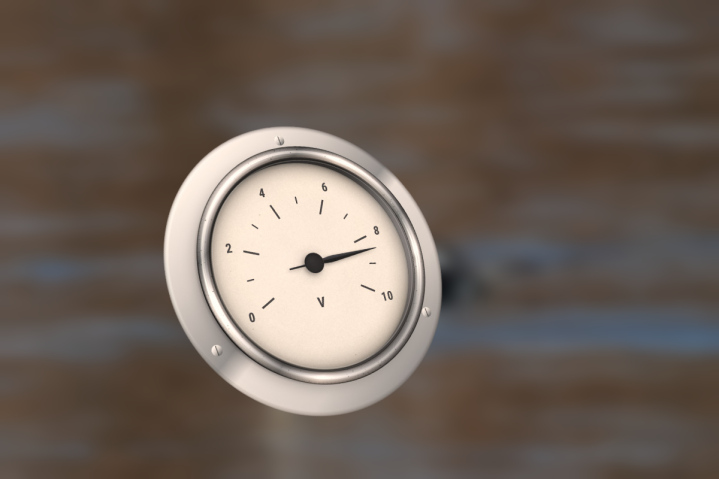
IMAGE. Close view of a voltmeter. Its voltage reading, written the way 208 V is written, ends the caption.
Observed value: 8.5 V
